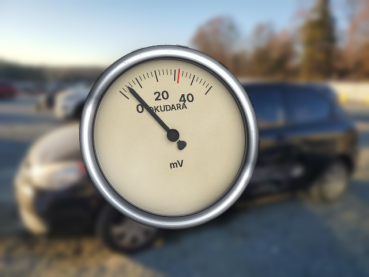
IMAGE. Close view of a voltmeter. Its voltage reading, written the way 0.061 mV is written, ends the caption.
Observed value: 4 mV
